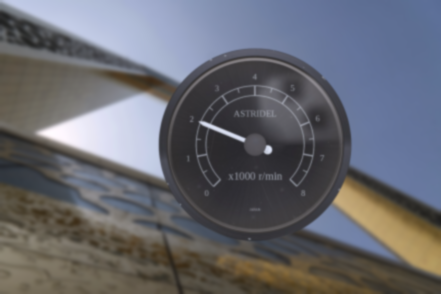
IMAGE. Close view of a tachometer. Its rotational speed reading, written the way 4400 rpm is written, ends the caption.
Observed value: 2000 rpm
